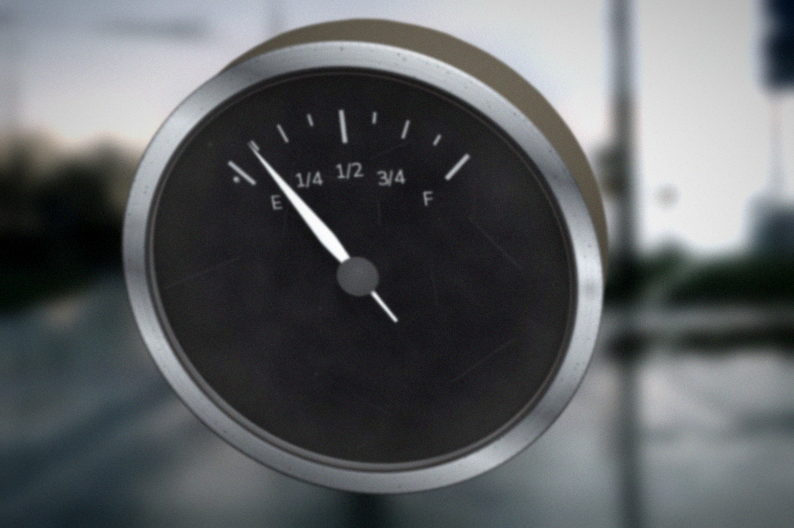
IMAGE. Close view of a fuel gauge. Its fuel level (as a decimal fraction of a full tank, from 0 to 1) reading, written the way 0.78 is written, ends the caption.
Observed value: 0.125
